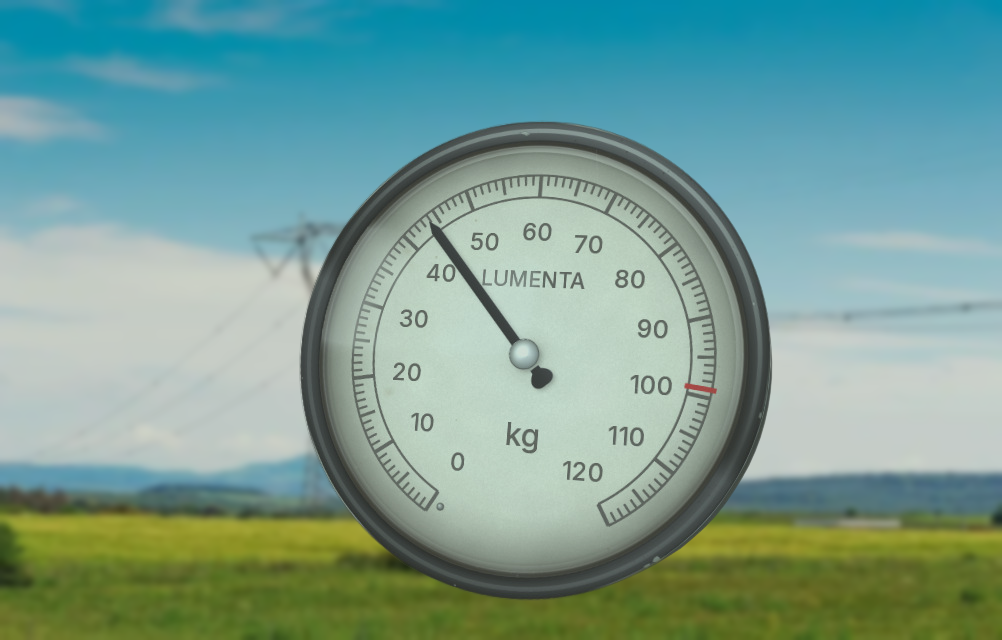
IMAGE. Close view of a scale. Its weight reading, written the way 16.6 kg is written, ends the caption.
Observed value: 44 kg
